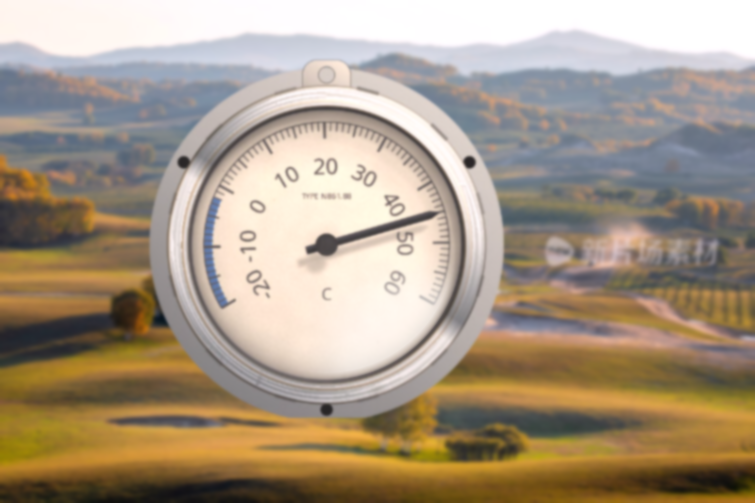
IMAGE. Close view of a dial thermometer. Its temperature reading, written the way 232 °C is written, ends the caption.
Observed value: 45 °C
